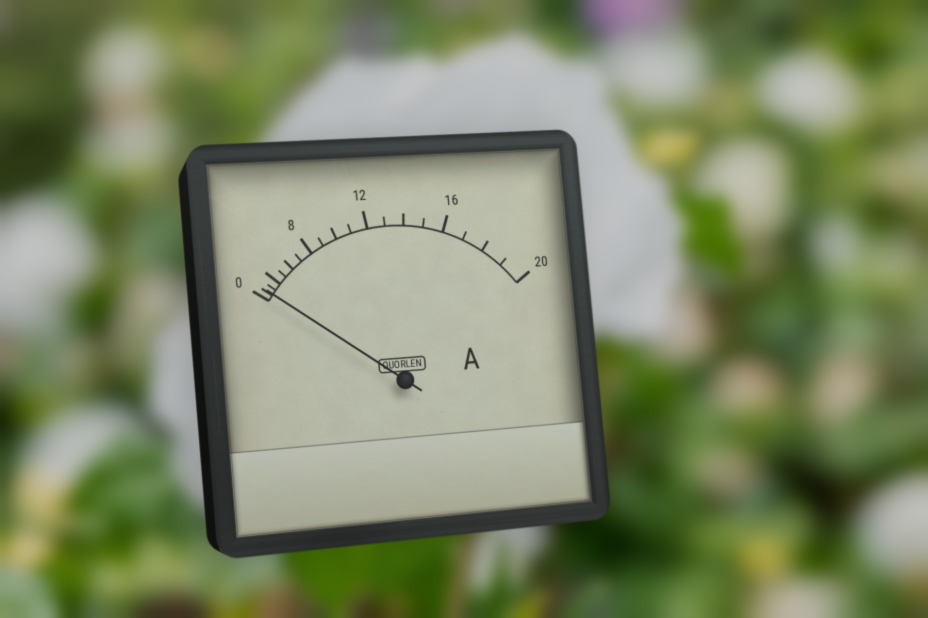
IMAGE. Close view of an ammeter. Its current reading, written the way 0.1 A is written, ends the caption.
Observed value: 2 A
